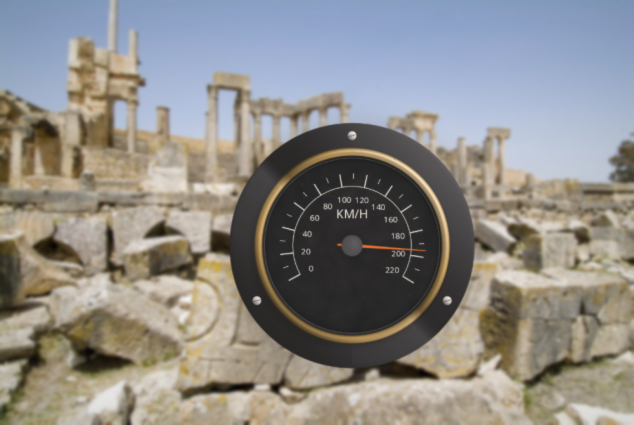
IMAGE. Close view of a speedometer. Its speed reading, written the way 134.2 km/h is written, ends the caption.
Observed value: 195 km/h
